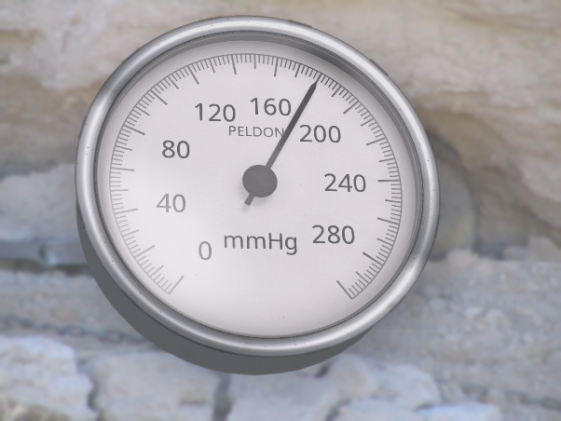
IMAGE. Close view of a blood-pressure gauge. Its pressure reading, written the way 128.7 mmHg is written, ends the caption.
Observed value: 180 mmHg
